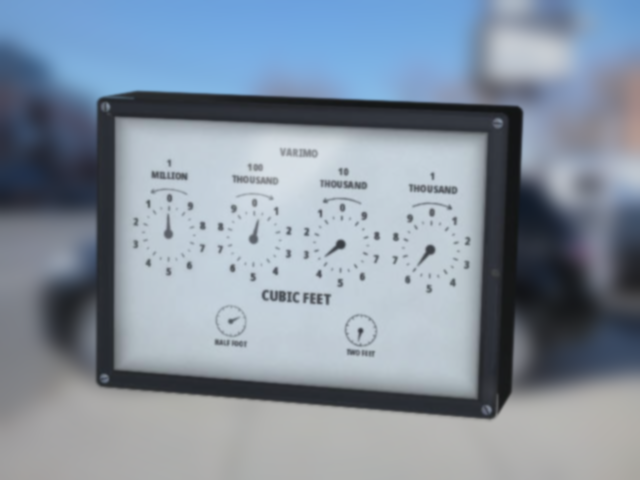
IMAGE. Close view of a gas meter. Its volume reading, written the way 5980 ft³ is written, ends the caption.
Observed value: 3600 ft³
